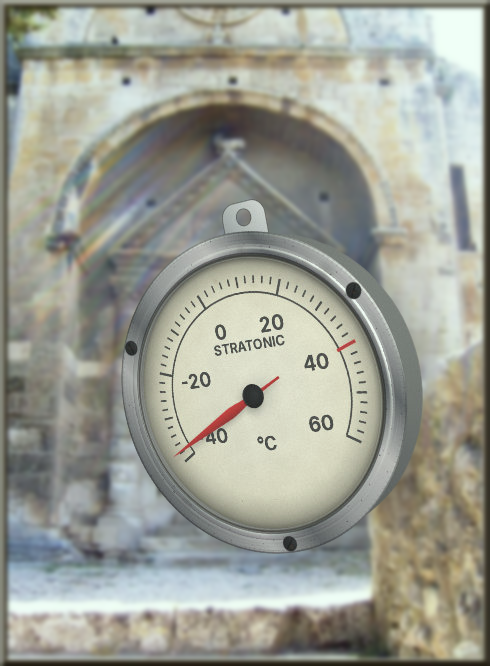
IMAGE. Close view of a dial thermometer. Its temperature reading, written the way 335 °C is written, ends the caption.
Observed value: -38 °C
